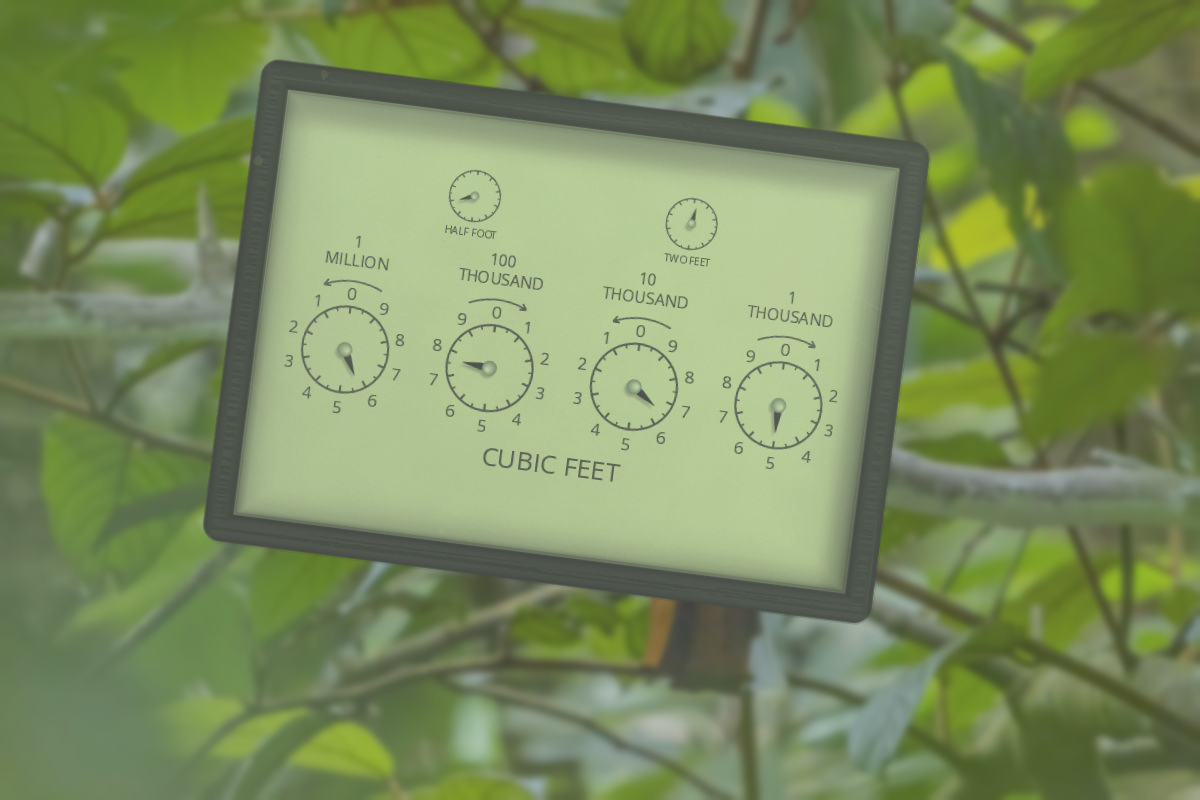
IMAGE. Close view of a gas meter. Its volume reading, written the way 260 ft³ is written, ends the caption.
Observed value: 576500 ft³
